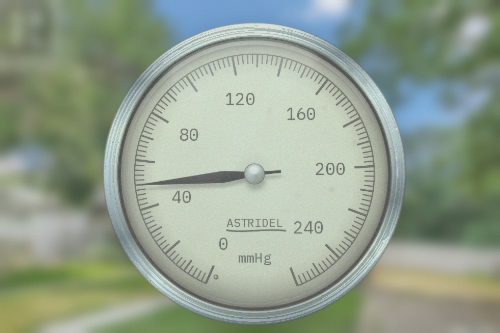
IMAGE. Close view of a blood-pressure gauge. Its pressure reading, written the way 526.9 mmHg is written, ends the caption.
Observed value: 50 mmHg
